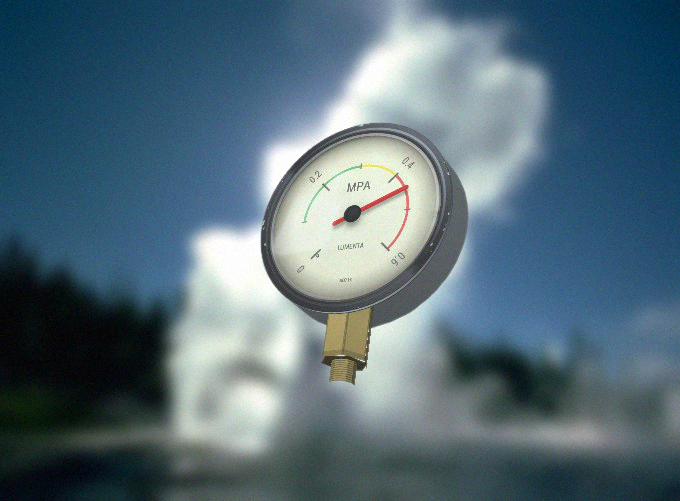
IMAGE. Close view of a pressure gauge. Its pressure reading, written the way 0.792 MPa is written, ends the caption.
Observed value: 0.45 MPa
